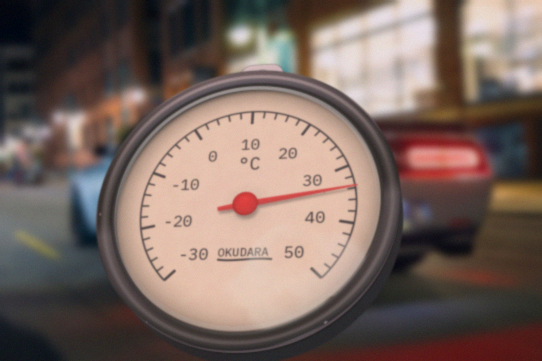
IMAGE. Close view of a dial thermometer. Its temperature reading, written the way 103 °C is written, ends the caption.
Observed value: 34 °C
